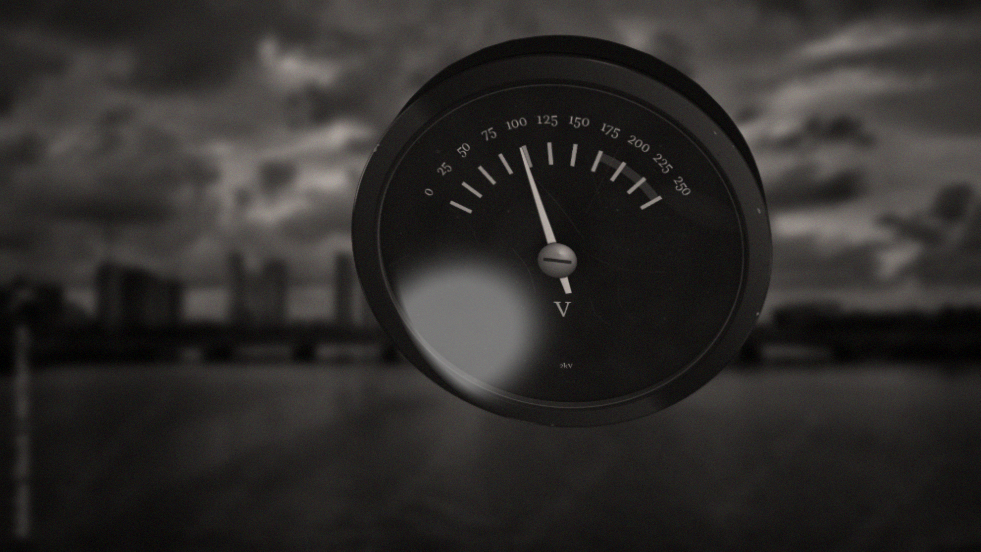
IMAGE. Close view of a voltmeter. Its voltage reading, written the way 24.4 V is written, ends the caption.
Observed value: 100 V
